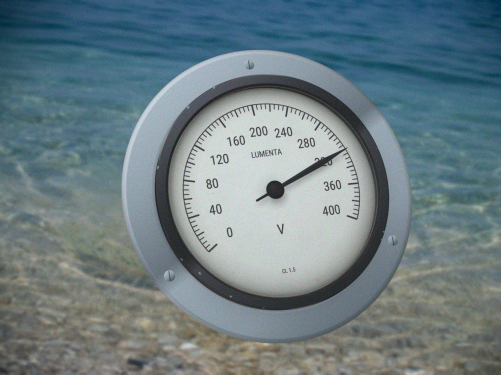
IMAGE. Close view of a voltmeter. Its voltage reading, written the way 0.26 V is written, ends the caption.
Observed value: 320 V
